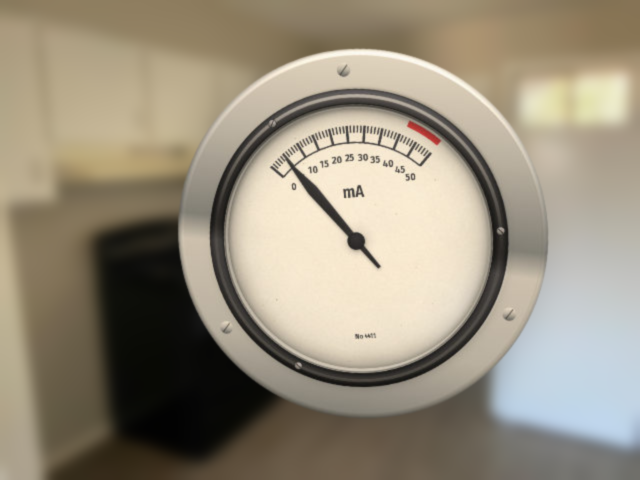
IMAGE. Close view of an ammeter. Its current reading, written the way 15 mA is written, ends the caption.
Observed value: 5 mA
